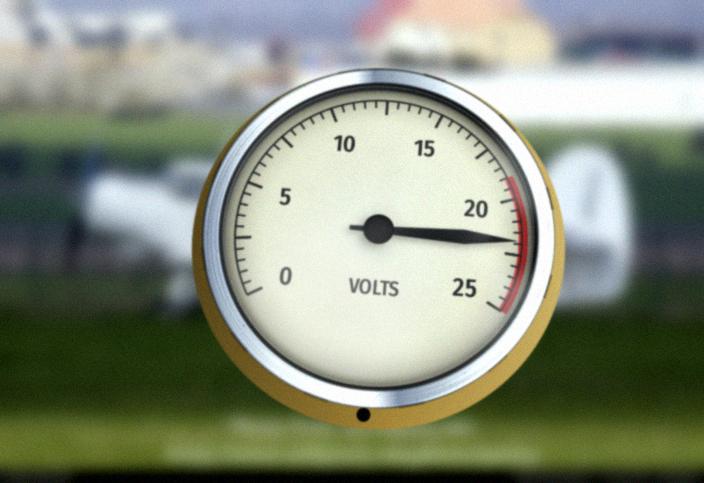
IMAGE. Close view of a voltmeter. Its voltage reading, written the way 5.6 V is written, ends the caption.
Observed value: 22 V
